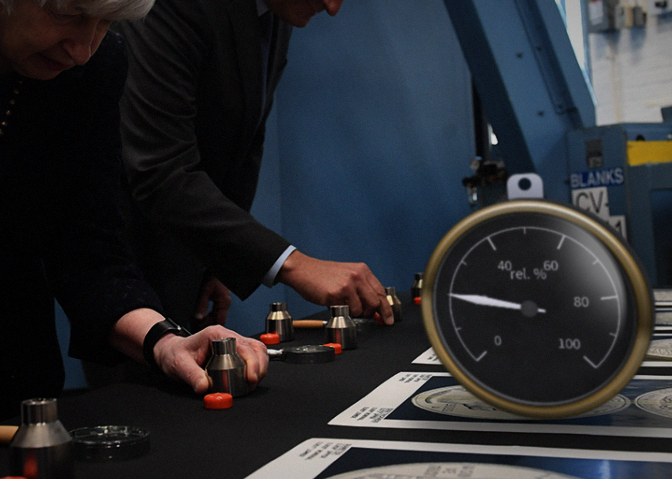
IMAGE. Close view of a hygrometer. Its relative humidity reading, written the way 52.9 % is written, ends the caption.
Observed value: 20 %
